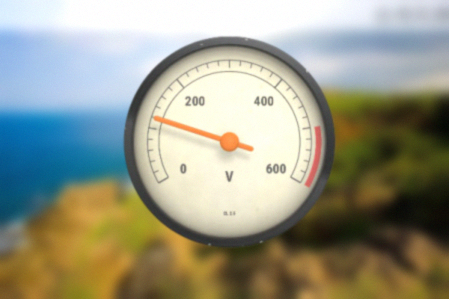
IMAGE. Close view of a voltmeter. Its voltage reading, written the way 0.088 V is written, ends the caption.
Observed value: 120 V
